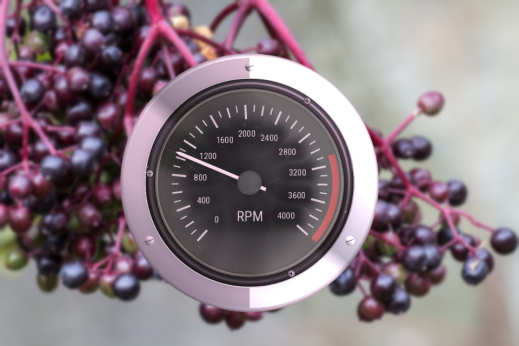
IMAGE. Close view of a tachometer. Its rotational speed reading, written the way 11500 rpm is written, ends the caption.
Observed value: 1050 rpm
